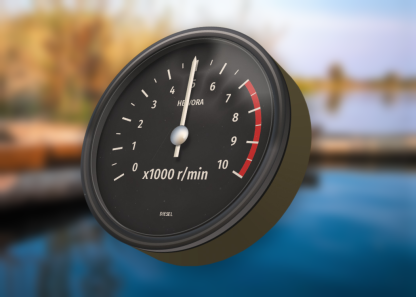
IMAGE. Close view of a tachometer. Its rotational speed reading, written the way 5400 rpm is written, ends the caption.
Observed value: 5000 rpm
